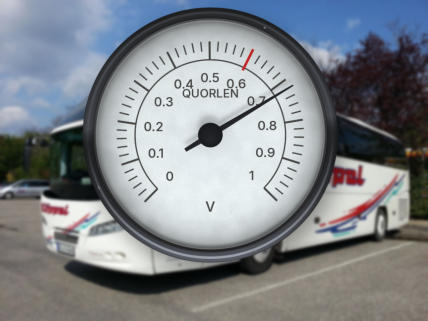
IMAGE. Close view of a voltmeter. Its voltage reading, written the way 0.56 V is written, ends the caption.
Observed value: 0.72 V
